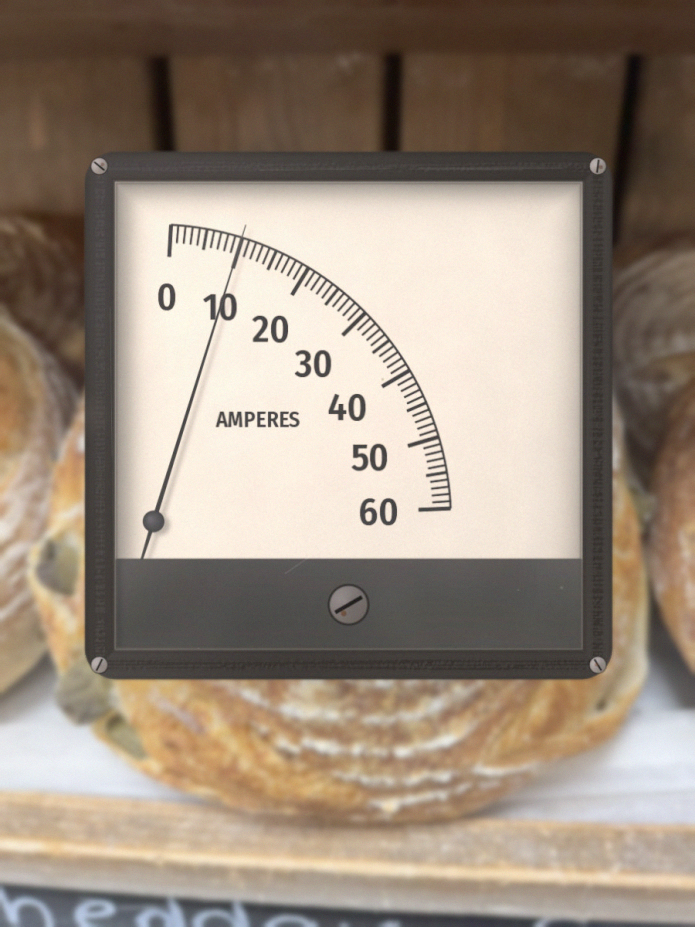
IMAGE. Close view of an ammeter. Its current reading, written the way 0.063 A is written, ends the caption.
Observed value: 10 A
